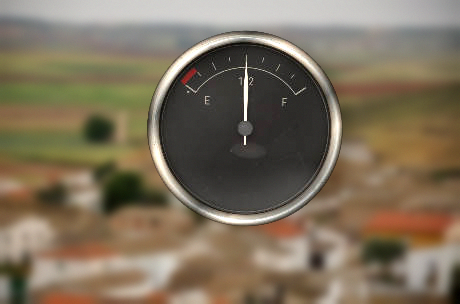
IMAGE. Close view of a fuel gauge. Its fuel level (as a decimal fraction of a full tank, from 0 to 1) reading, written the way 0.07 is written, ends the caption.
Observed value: 0.5
